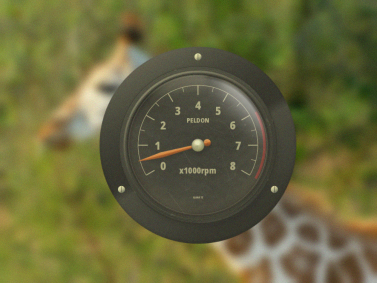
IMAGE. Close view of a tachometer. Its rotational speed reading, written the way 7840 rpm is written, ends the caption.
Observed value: 500 rpm
